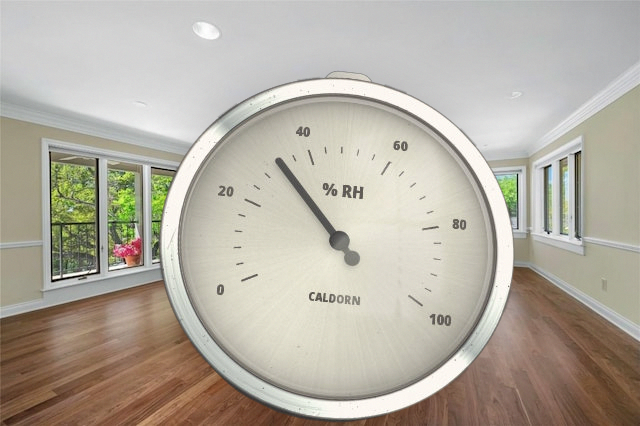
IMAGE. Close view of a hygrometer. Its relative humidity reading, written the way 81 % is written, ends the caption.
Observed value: 32 %
